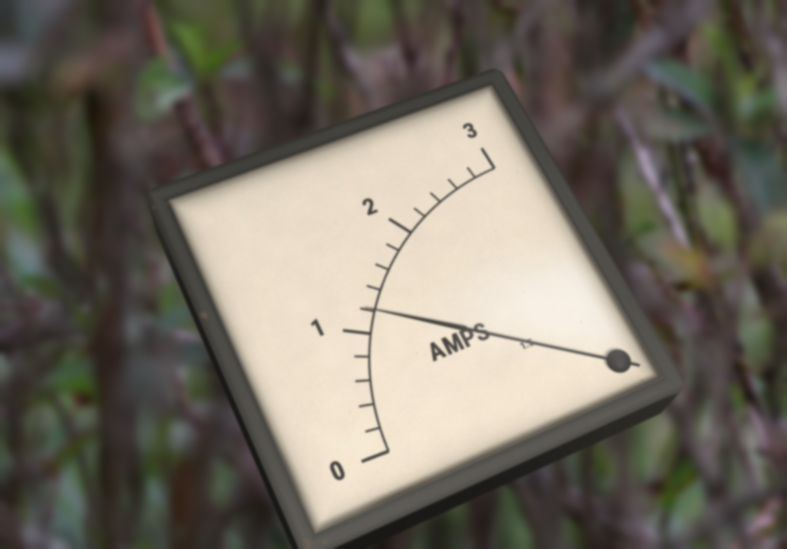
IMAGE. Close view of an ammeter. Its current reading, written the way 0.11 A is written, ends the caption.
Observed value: 1.2 A
